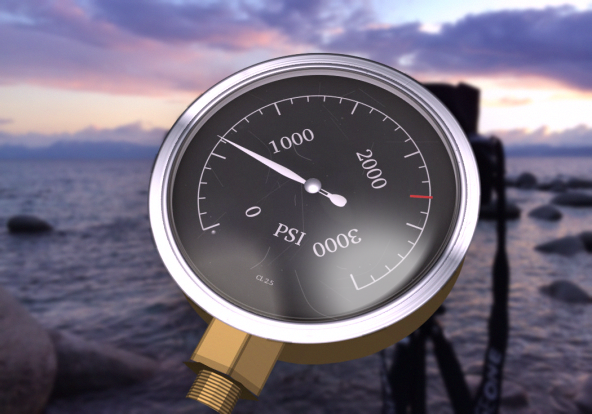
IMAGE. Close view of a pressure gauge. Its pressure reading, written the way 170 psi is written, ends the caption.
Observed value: 600 psi
